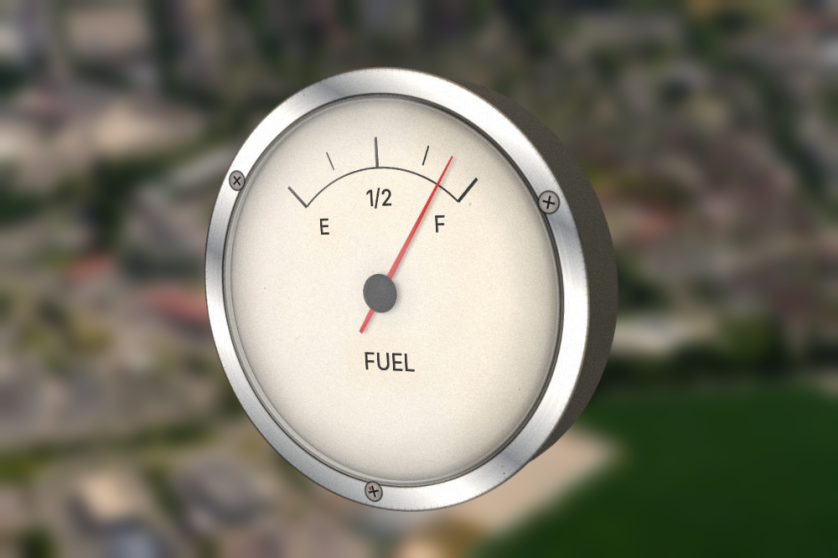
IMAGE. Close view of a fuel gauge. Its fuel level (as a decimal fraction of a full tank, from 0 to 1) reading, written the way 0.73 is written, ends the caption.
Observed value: 0.875
